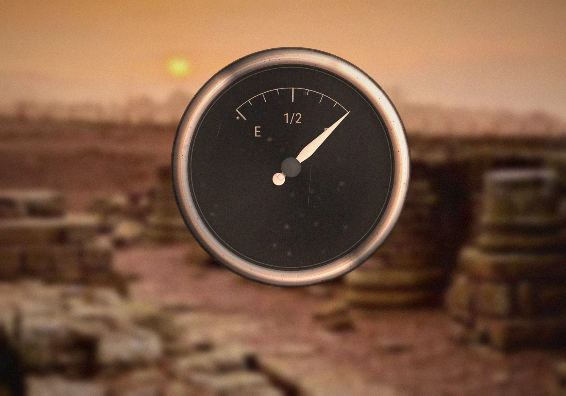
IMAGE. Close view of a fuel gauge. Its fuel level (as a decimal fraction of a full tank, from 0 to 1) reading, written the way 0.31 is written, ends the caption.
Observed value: 1
